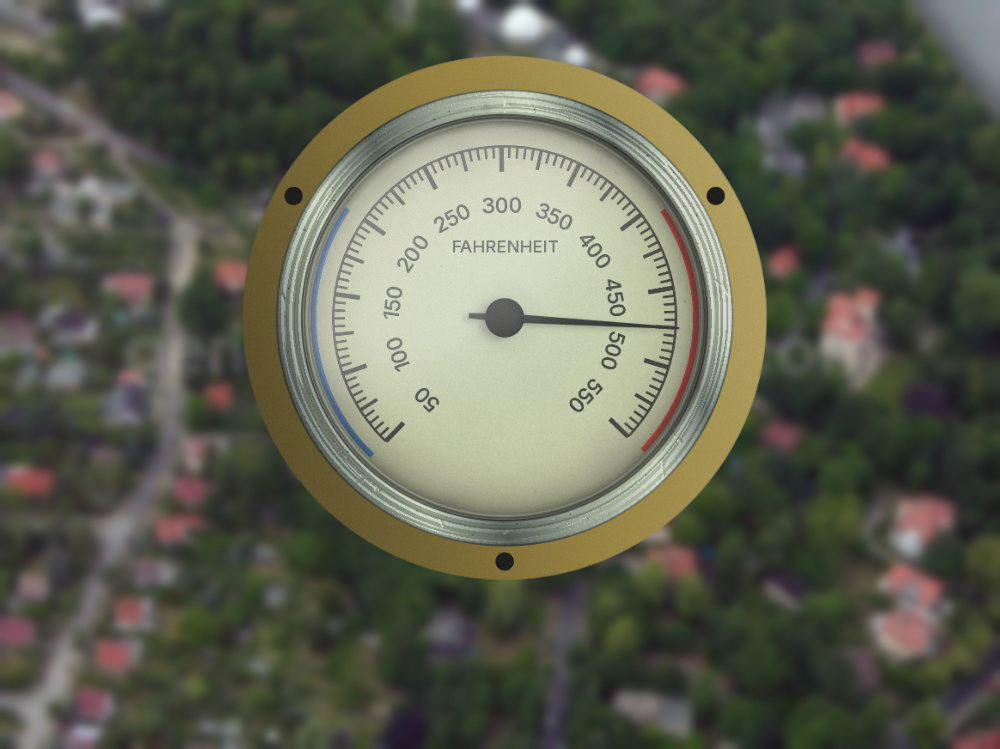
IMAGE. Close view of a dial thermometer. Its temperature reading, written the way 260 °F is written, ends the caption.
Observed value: 475 °F
